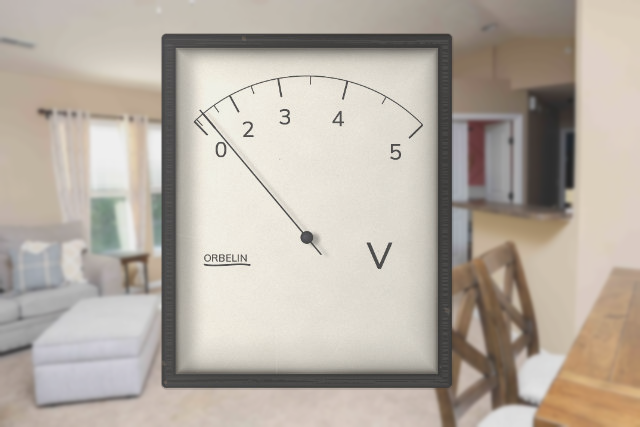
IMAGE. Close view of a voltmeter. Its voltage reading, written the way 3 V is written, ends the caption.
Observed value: 1 V
